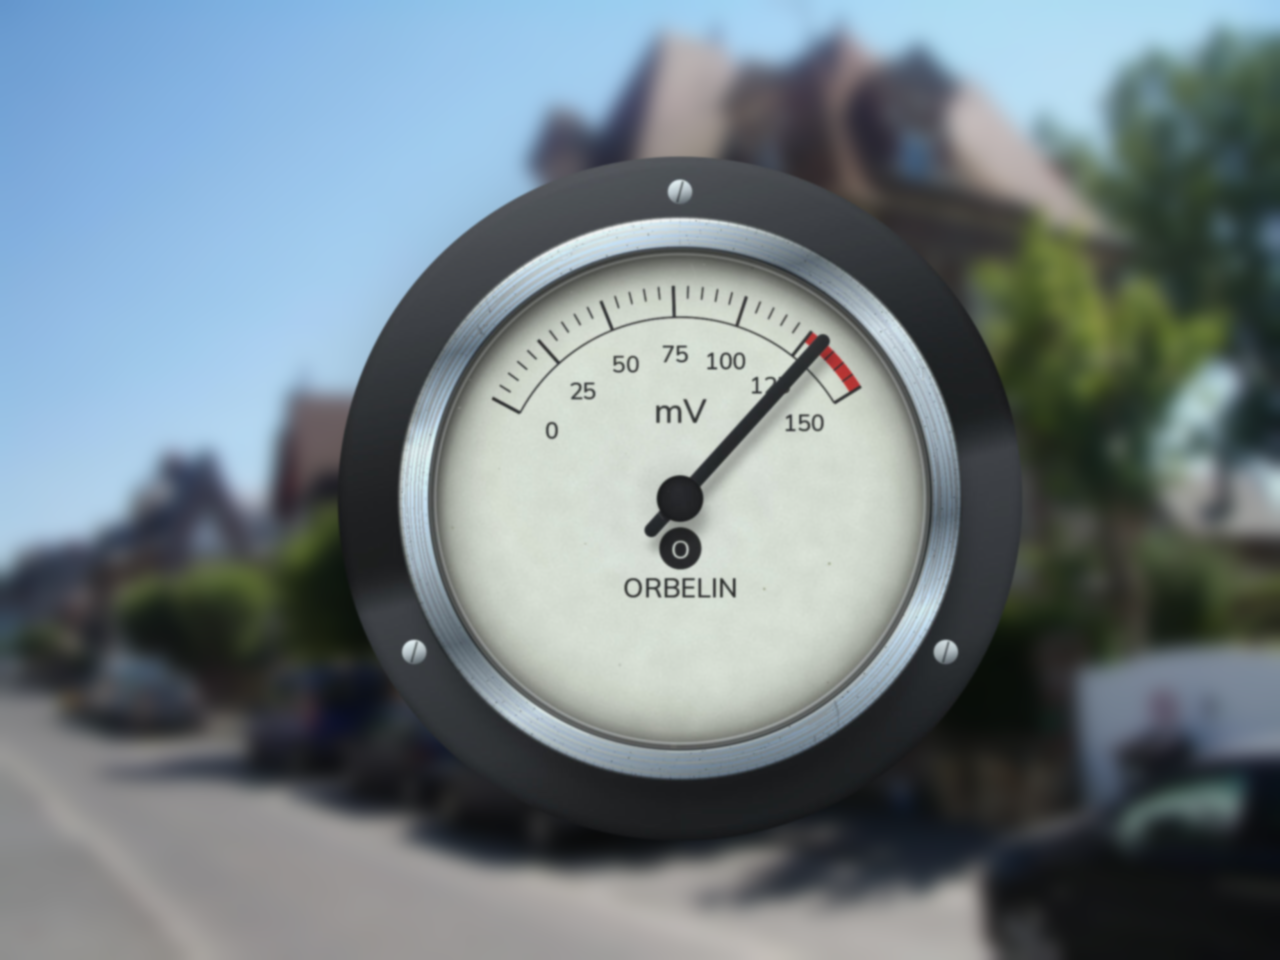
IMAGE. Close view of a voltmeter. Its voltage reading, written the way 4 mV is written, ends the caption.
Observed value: 130 mV
